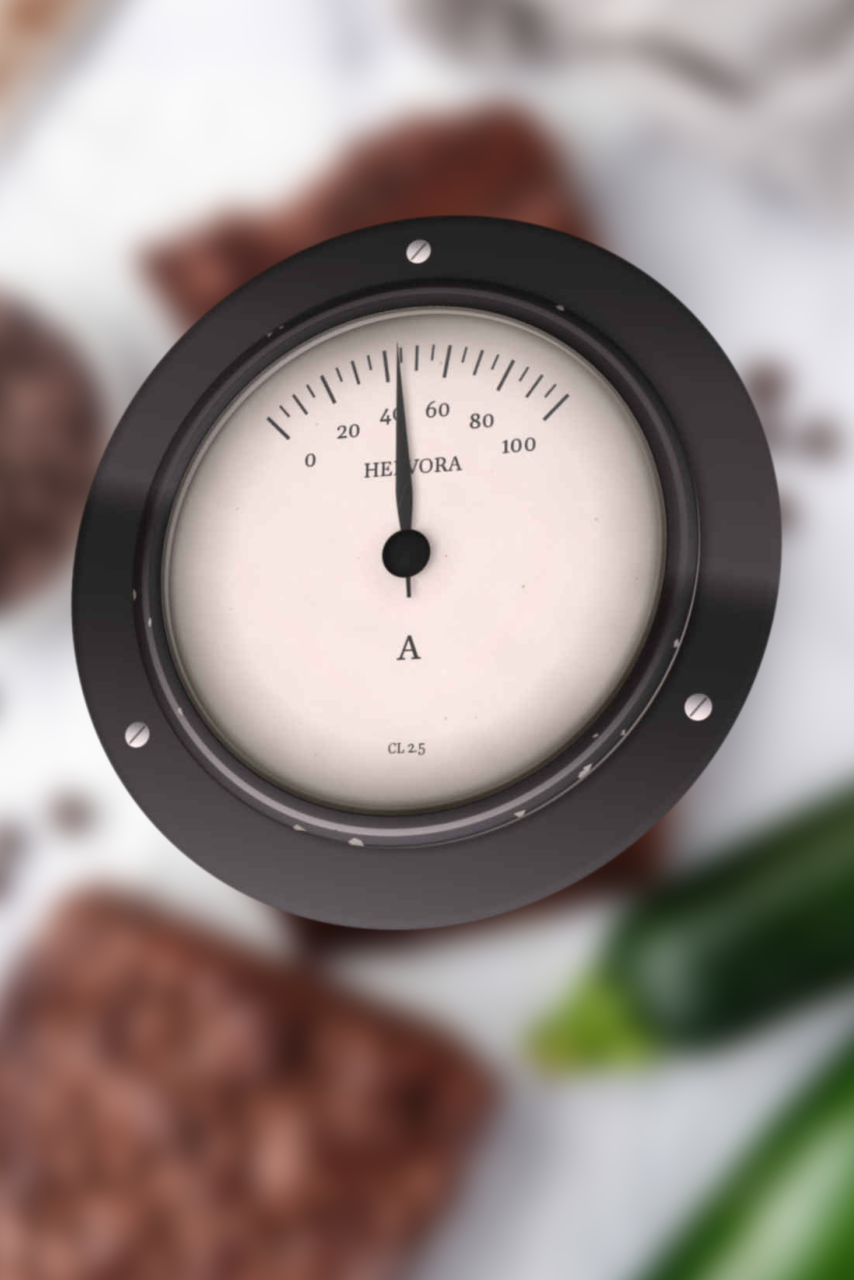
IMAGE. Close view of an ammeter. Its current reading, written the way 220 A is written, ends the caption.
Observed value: 45 A
